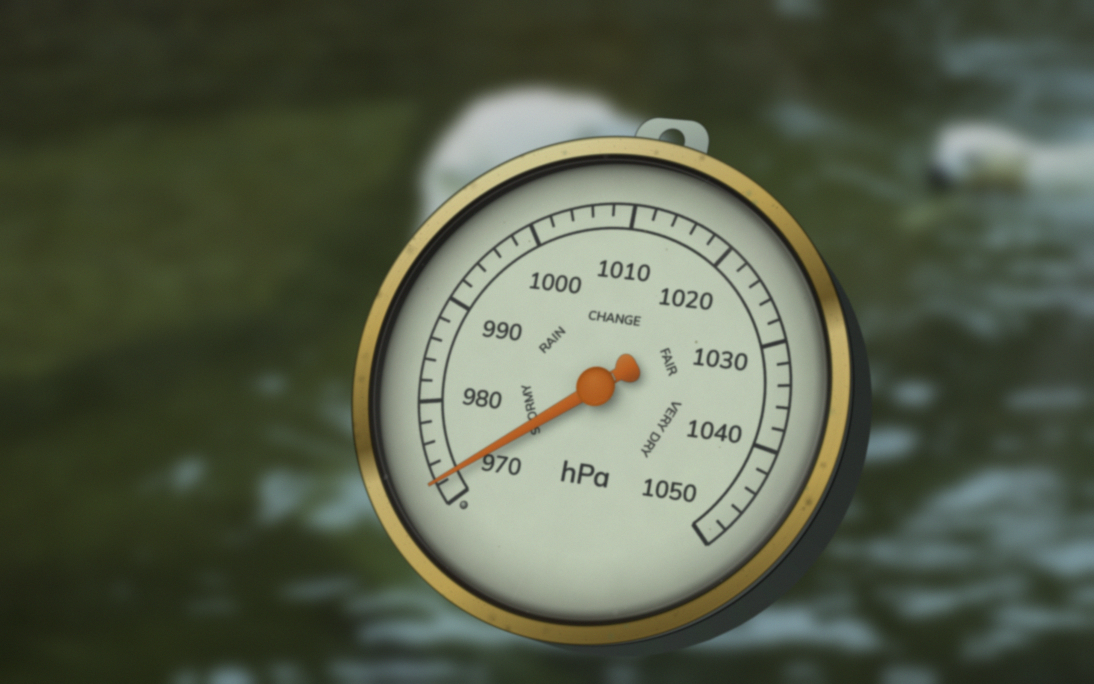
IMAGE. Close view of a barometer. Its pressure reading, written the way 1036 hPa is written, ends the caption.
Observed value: 972 hPa
